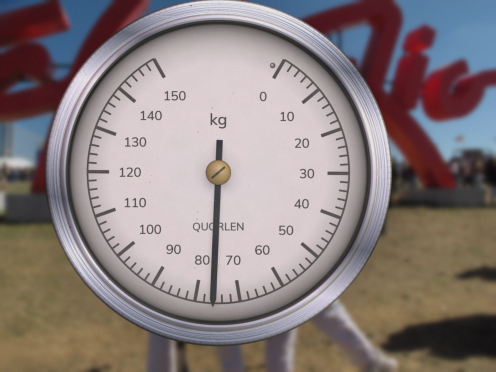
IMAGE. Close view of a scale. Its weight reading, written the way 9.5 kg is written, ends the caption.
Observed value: 76 kg
